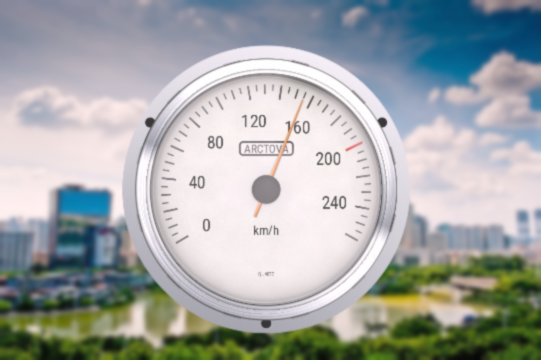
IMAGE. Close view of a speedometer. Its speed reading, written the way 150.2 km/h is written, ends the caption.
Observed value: 155 km/h
